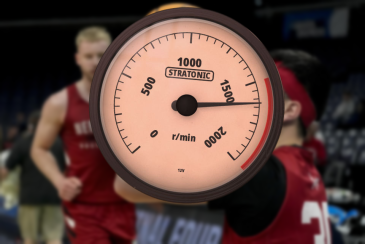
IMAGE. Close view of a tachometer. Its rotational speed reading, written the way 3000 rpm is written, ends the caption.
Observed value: 1625 rpm
